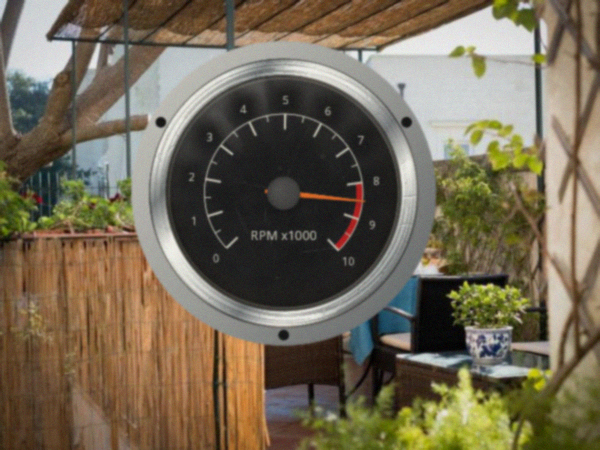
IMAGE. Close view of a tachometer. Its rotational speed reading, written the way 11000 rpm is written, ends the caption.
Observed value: 8500 rpm
